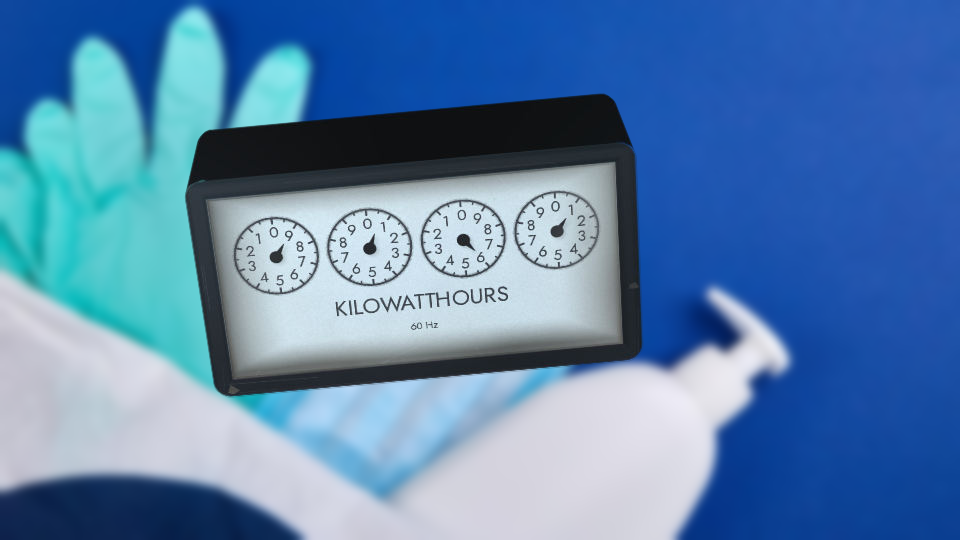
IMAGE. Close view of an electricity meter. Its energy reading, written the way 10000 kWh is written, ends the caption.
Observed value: 9061 kWh
